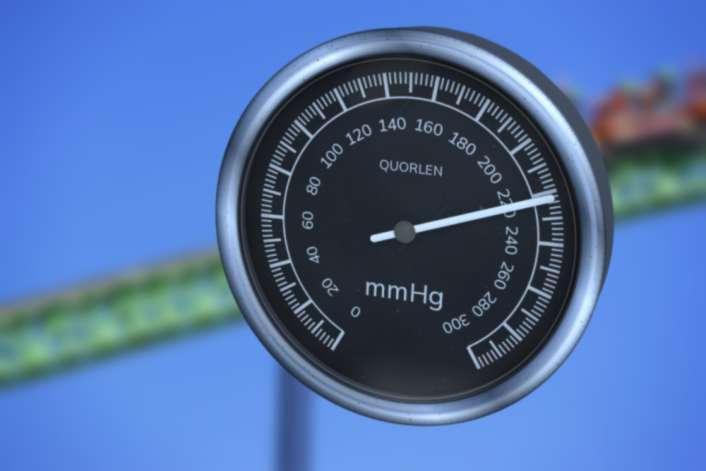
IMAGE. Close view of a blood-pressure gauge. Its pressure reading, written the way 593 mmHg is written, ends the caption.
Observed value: 222 mmHg
